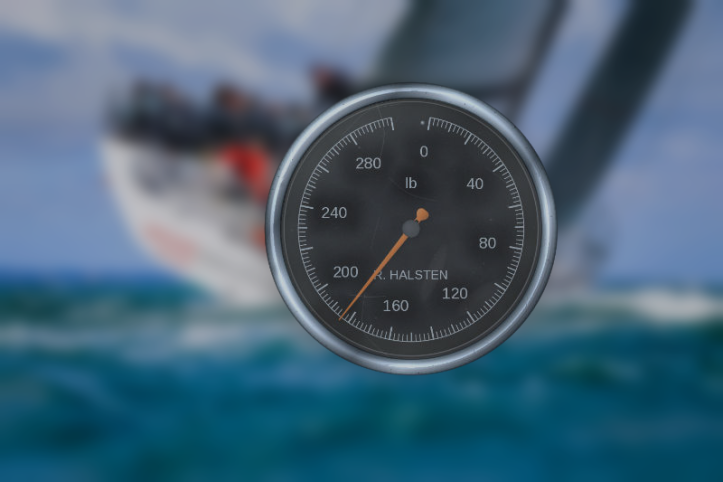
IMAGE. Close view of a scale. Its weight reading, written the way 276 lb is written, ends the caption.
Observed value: 184 lb
